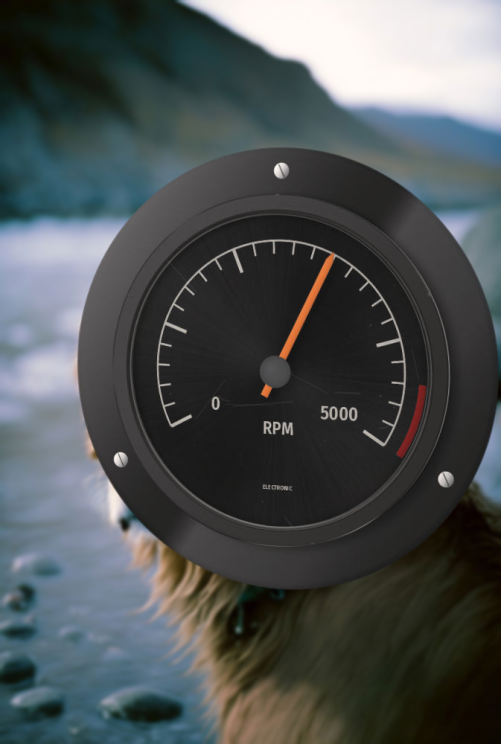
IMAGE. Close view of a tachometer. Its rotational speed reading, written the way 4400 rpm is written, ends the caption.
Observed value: 3000 rpm
